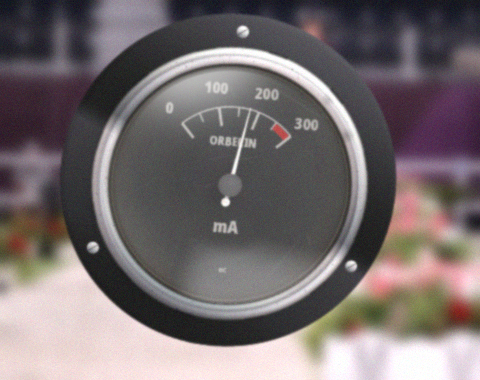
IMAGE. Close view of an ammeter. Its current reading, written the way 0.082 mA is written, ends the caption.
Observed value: 175 mA
